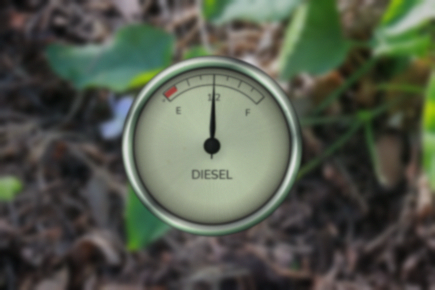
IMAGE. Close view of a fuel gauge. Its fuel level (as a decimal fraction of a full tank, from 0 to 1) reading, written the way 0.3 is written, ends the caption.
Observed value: 0.5
